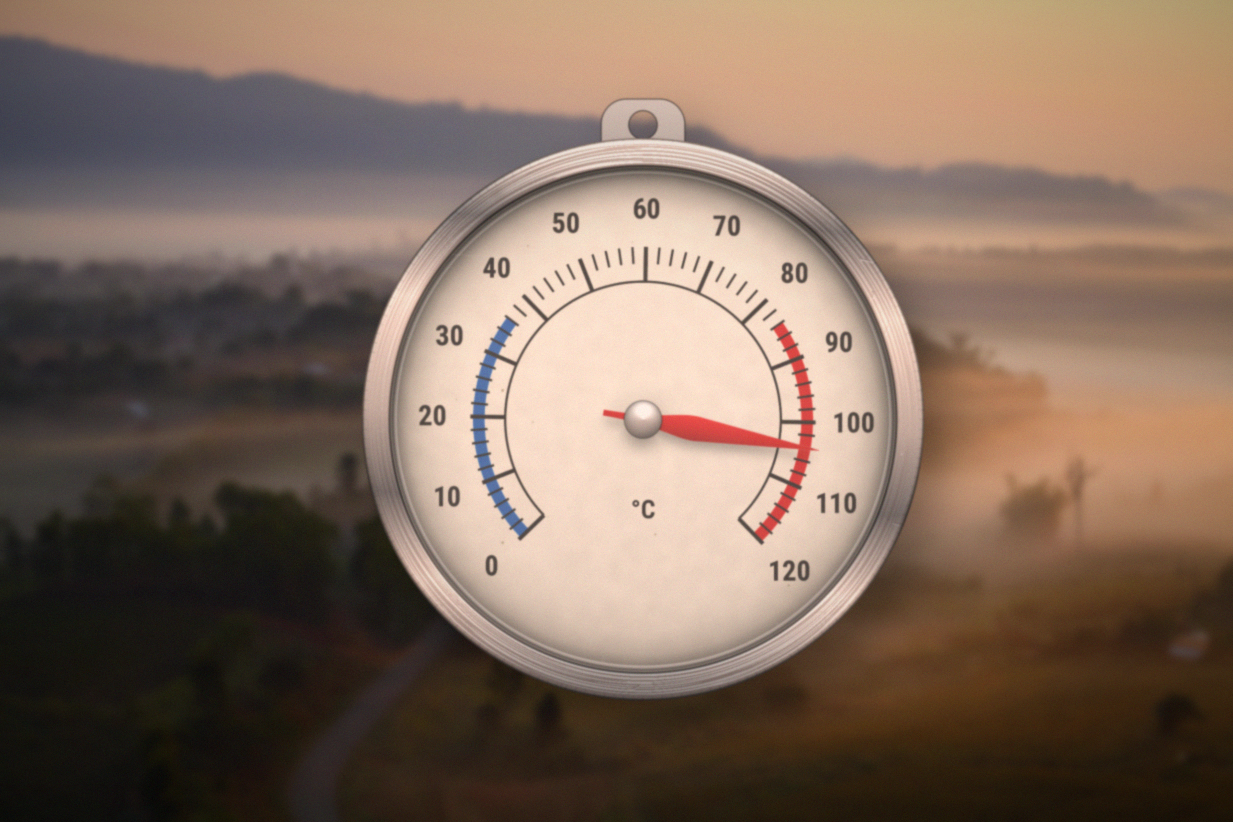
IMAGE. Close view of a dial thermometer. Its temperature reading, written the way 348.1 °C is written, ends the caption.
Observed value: 104 °C
